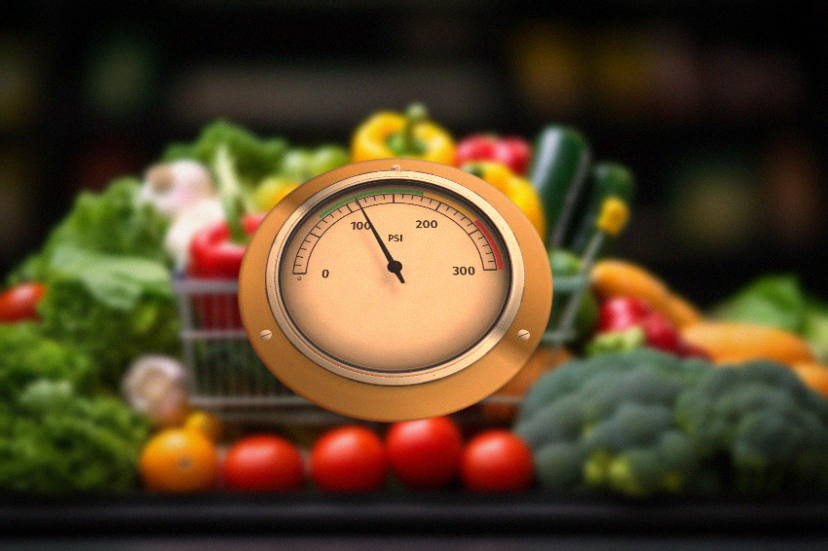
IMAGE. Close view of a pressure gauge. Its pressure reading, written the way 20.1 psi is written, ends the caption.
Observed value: 110 psi
